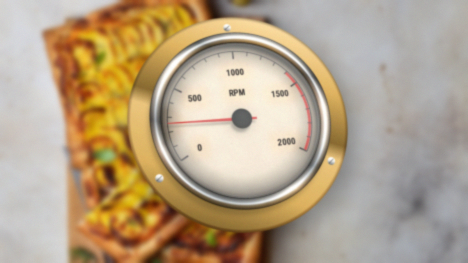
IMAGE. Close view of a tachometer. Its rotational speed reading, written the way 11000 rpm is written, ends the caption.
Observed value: 250 rpm
